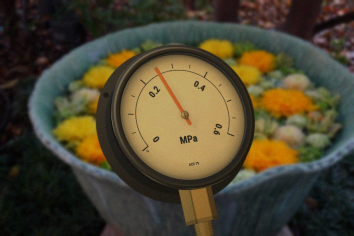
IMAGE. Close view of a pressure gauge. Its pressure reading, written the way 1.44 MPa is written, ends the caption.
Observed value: 0.25 MPa
